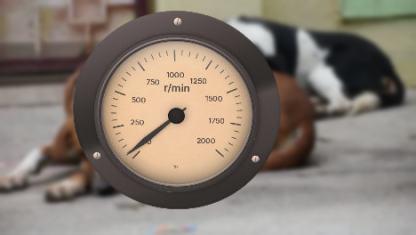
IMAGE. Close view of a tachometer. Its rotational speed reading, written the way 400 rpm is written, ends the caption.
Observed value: 50 rpm
